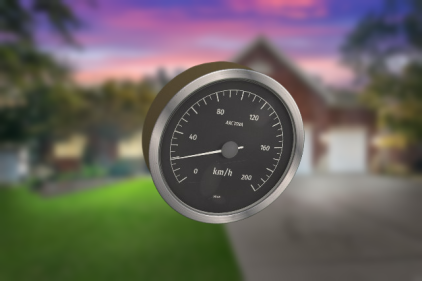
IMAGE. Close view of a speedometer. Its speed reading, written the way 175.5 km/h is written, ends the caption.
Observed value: 20 km/h
